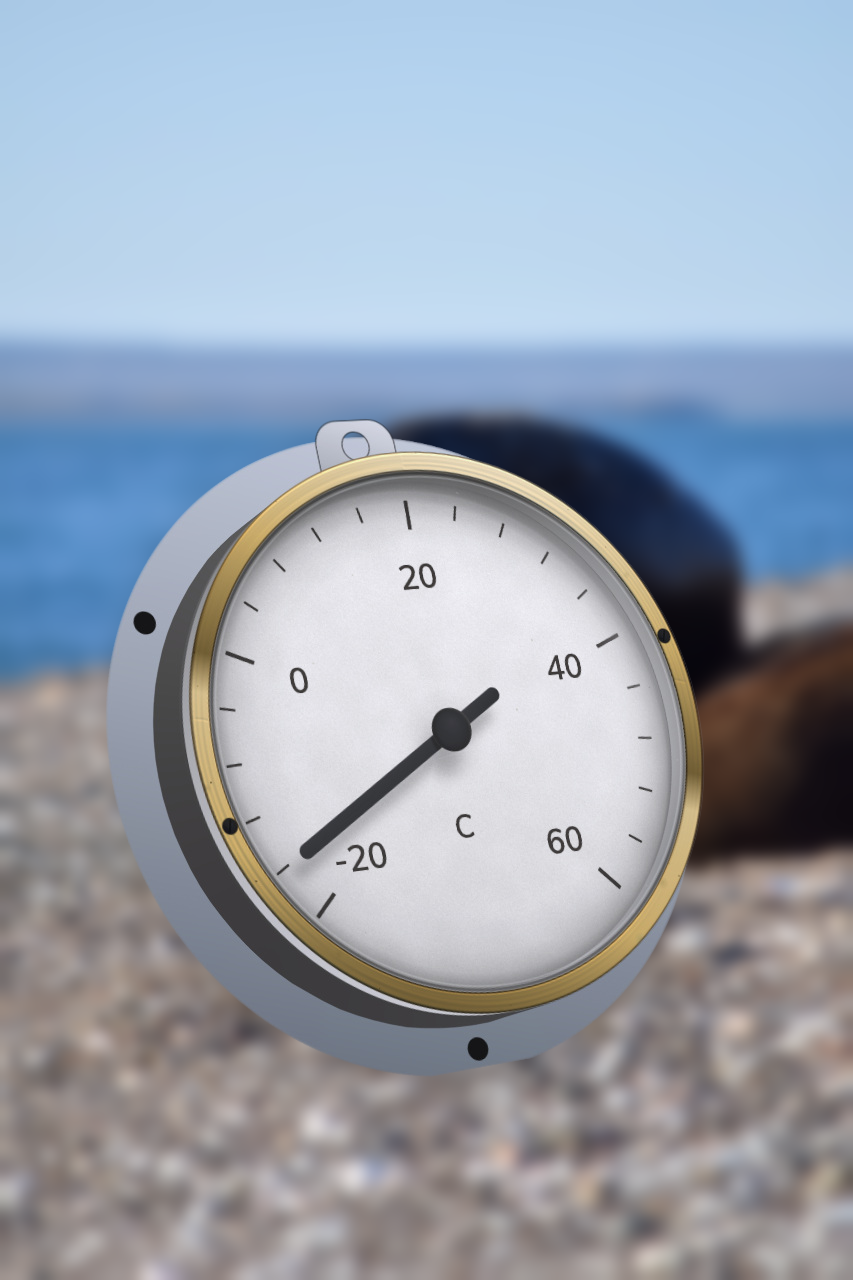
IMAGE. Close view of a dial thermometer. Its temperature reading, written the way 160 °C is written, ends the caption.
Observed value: -16 °C
